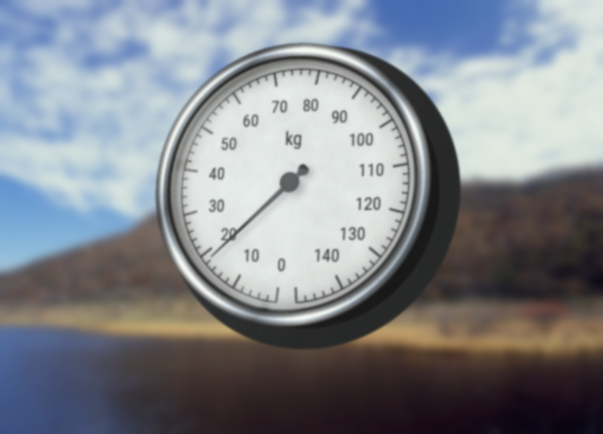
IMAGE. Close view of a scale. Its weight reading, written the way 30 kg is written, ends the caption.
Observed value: 18 kg
